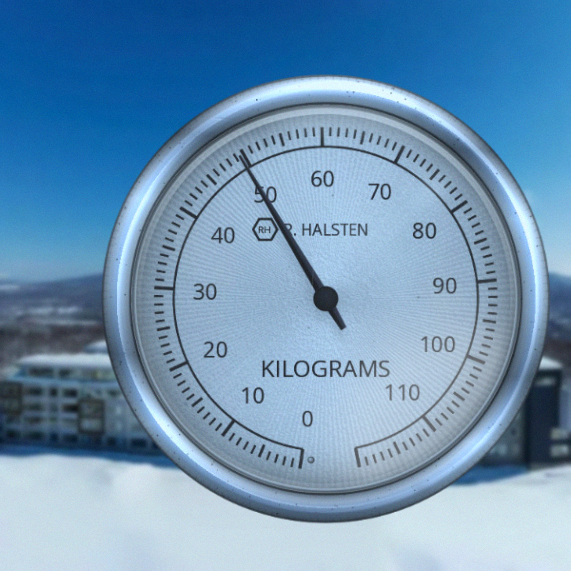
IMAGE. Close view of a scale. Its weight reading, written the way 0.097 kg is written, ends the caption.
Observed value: 49.5 kg
